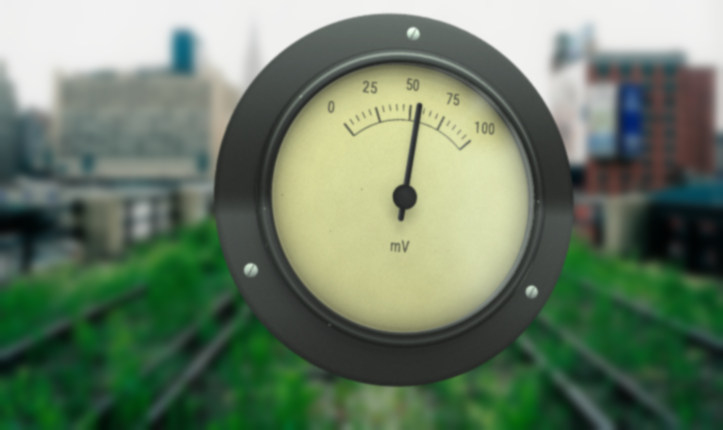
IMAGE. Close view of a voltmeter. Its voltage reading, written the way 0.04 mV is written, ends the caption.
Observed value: 55 mV
